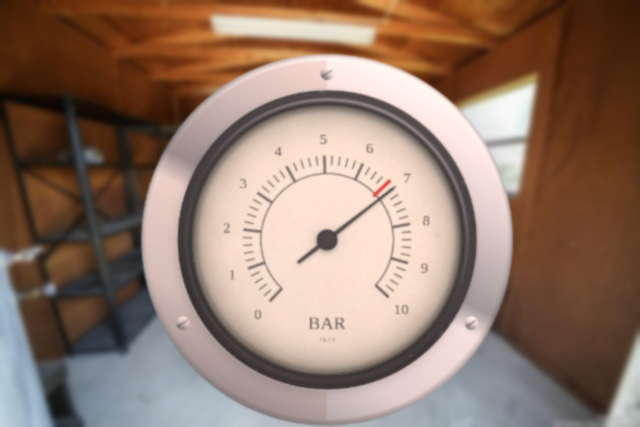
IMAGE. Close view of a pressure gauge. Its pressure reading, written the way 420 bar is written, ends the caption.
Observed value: 7 bar
